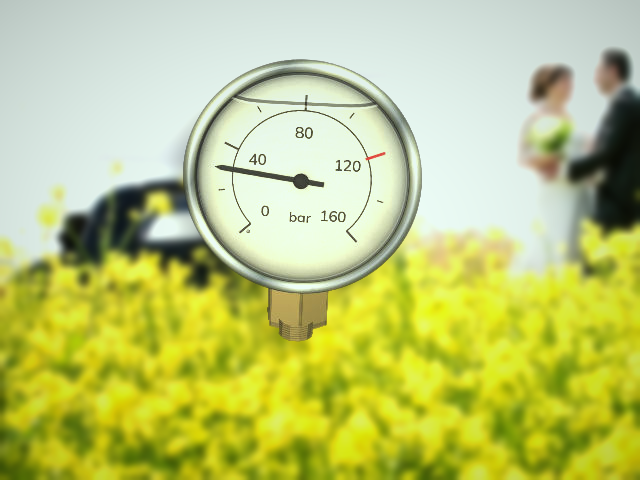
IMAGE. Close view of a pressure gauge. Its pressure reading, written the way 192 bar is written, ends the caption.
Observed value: 30 bar
